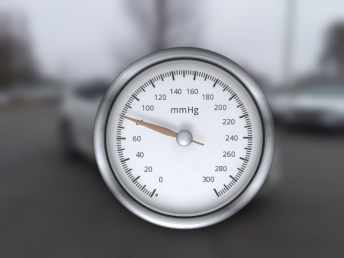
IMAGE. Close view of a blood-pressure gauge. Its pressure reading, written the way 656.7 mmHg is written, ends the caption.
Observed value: 80 mmHg
